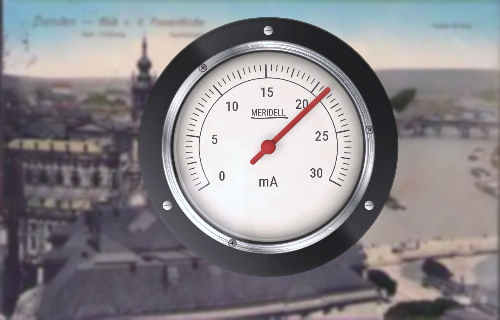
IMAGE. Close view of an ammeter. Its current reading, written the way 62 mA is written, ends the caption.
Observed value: 21 mA
